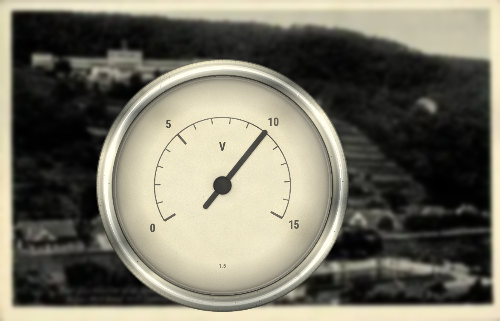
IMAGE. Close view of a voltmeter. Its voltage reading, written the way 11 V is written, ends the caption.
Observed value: 10 V
